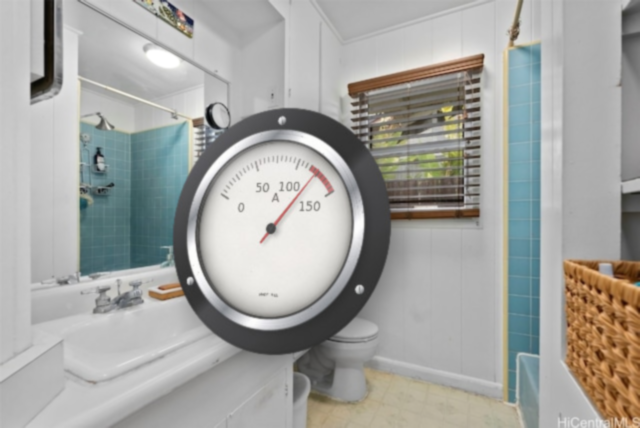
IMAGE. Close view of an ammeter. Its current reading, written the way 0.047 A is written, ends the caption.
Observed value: 125 A
